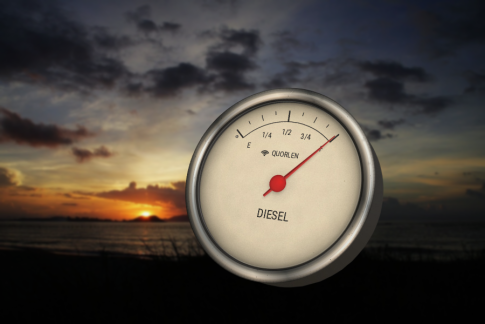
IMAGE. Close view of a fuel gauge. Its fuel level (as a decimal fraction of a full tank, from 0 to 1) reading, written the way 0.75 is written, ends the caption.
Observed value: 1
